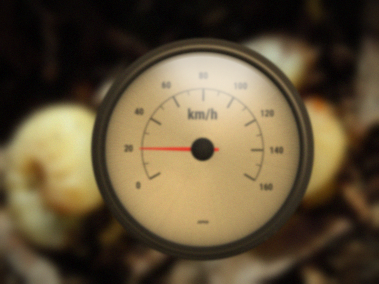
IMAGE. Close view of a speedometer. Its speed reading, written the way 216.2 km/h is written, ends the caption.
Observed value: 20 km/h
